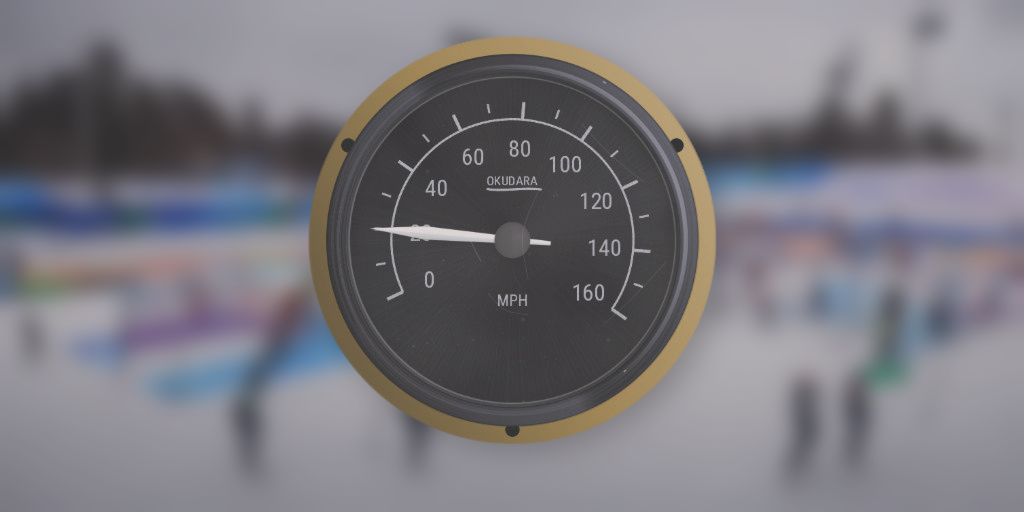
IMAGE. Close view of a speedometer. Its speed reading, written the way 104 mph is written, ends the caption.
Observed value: 20 mph
